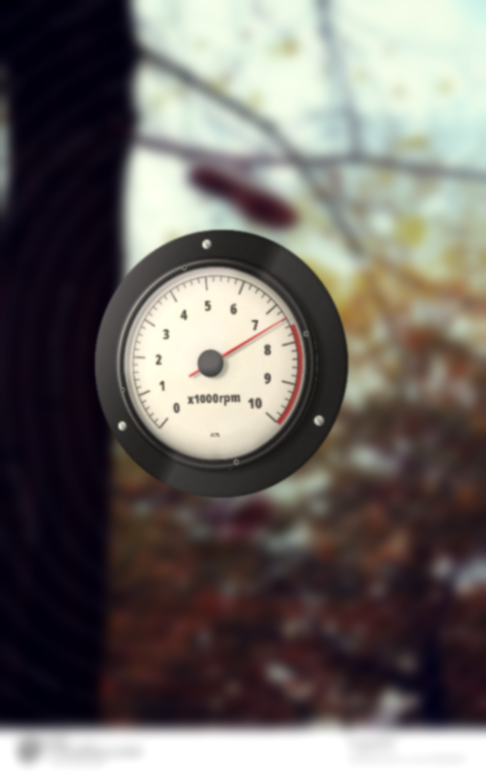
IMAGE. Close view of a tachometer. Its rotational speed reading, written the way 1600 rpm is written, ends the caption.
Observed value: 7400 rpm
